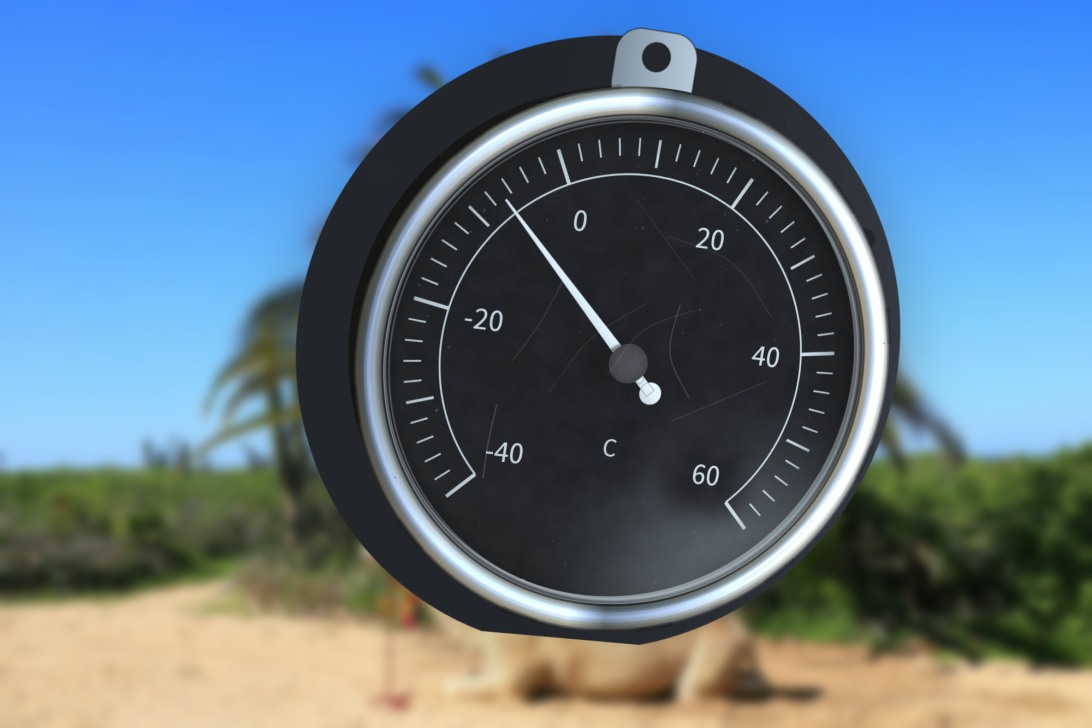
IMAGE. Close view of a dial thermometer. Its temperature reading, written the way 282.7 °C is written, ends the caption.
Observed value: -7 °C
